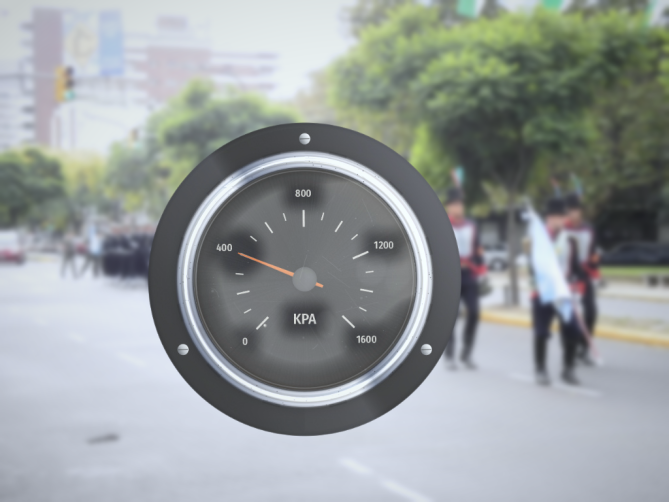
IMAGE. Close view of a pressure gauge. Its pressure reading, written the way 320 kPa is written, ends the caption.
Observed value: 400 kPa
